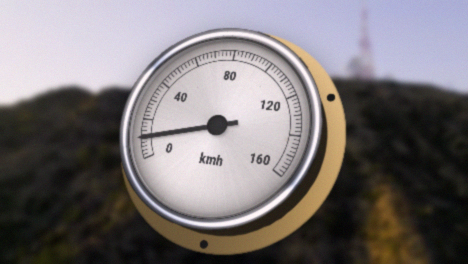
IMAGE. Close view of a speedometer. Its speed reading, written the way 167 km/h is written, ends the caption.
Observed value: 10 km/h
